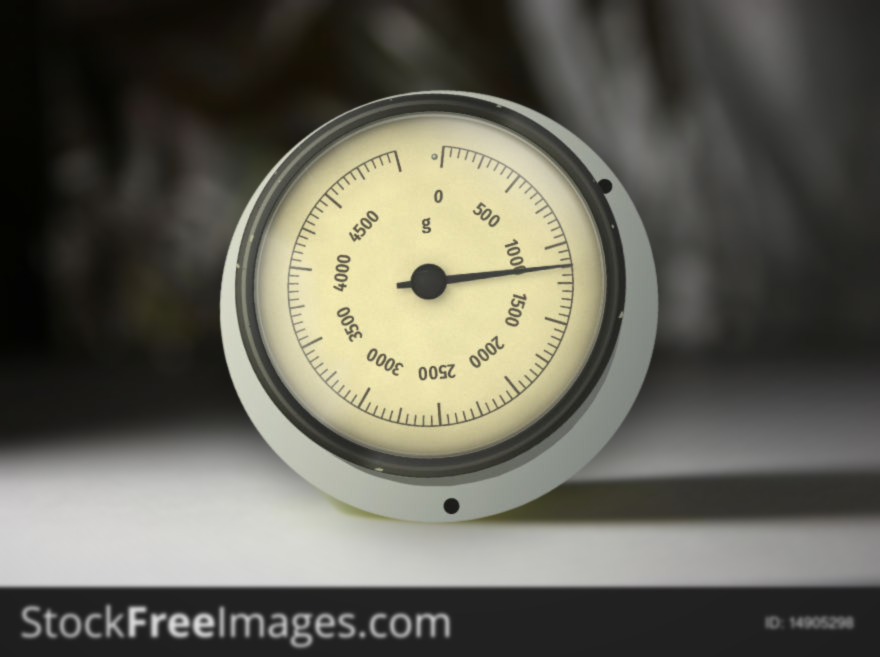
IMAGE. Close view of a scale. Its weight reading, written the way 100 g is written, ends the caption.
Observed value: 1150 g
